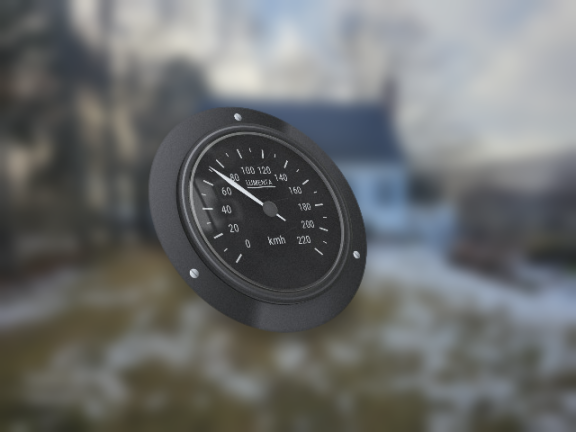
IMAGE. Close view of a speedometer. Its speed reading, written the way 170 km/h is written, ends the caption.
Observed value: 70 km/h
